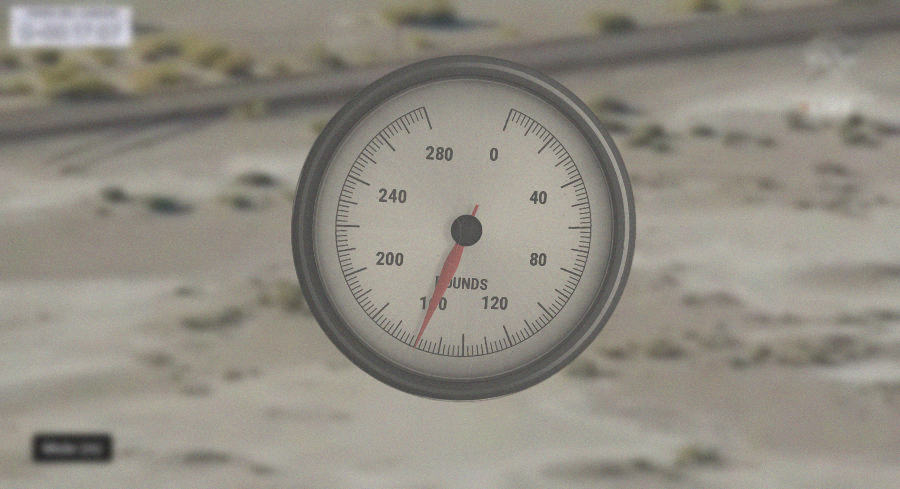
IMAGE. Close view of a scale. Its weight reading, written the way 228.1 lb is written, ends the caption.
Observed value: 160 lb
